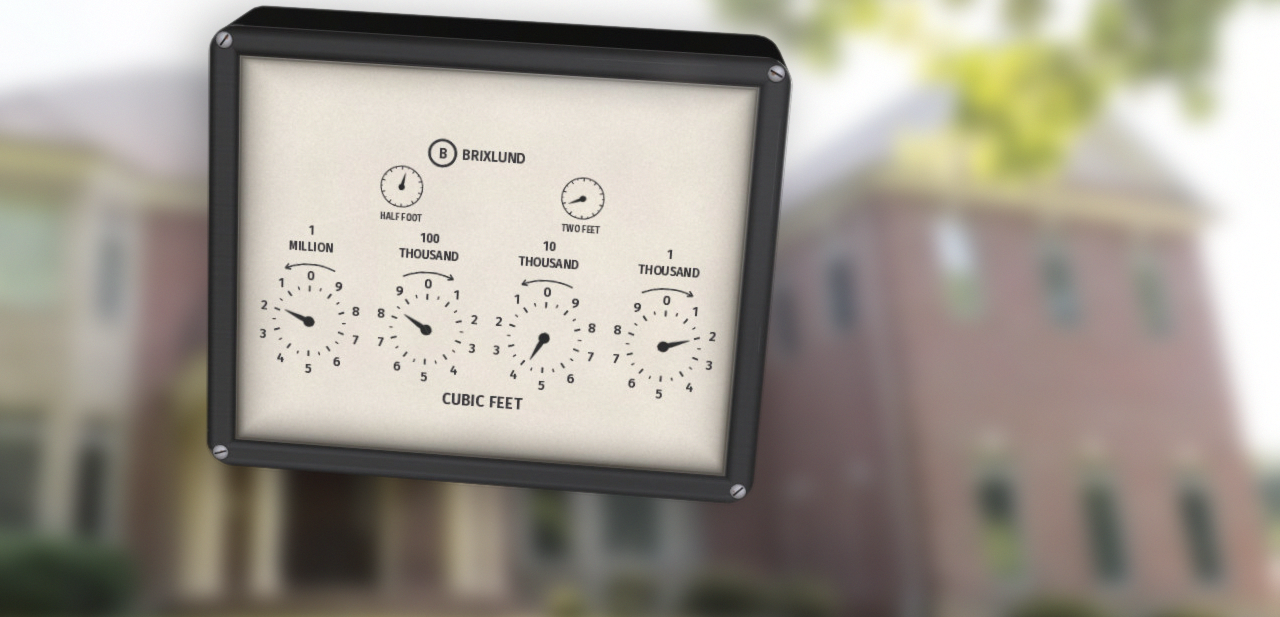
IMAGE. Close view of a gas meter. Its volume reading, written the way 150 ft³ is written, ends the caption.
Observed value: 184200 ft³
